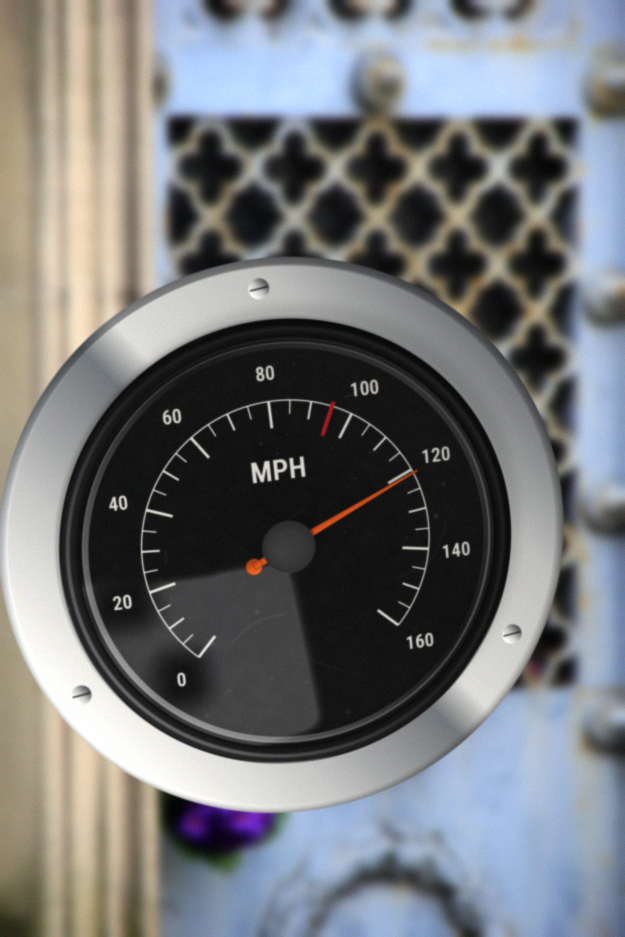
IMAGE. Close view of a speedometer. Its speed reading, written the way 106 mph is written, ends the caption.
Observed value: 120 mph
